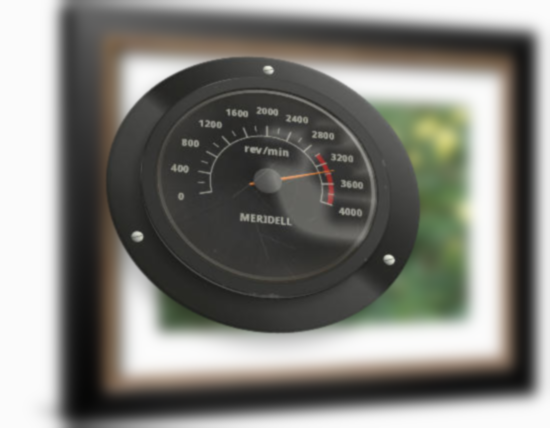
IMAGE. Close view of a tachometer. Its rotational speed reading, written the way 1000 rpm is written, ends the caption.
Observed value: 3400 rpm
